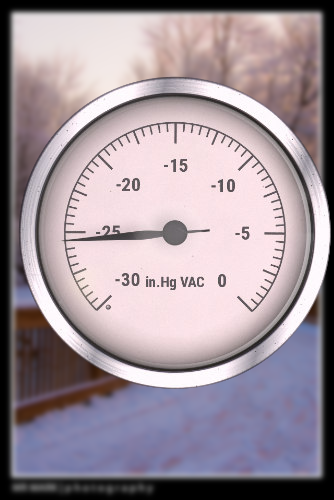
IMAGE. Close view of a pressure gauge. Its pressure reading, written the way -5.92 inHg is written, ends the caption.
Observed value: -25.5 inHg
